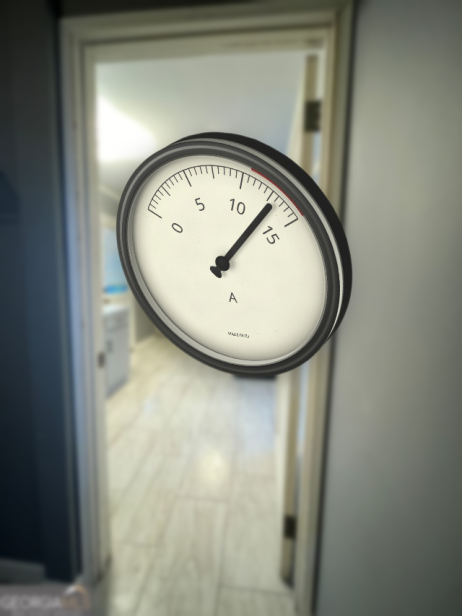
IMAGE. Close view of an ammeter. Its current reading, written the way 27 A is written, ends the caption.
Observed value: 13 A
